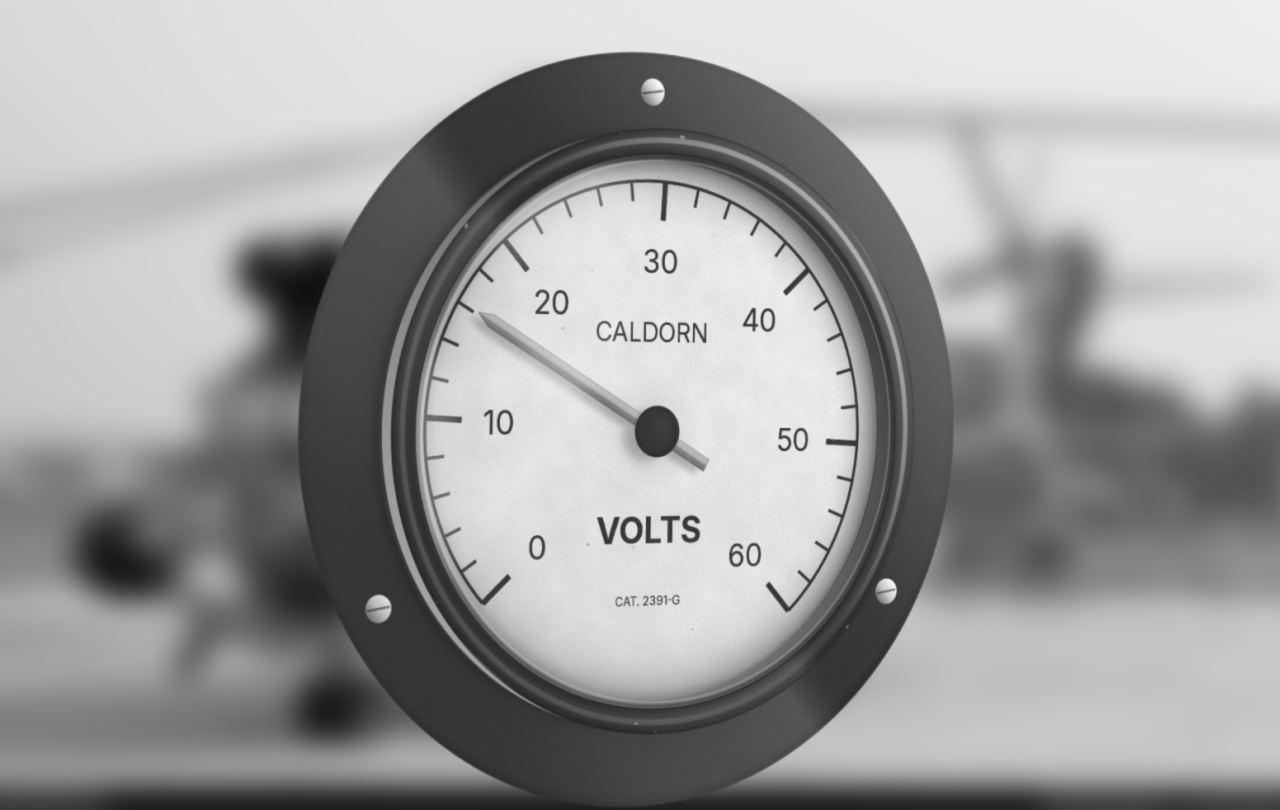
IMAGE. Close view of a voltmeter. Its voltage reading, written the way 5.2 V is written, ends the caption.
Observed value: 16 V
